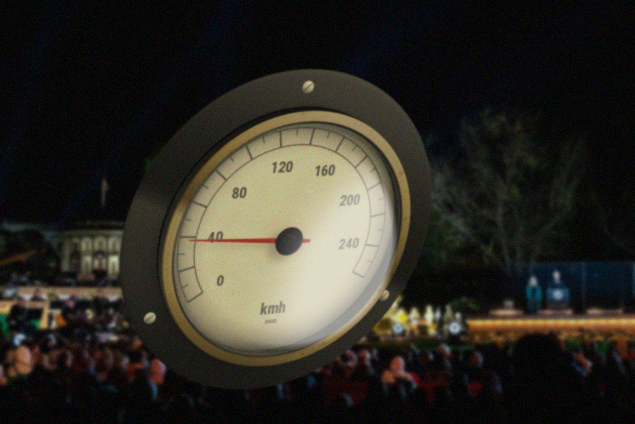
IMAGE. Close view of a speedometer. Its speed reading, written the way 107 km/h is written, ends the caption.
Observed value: 40 km/h
